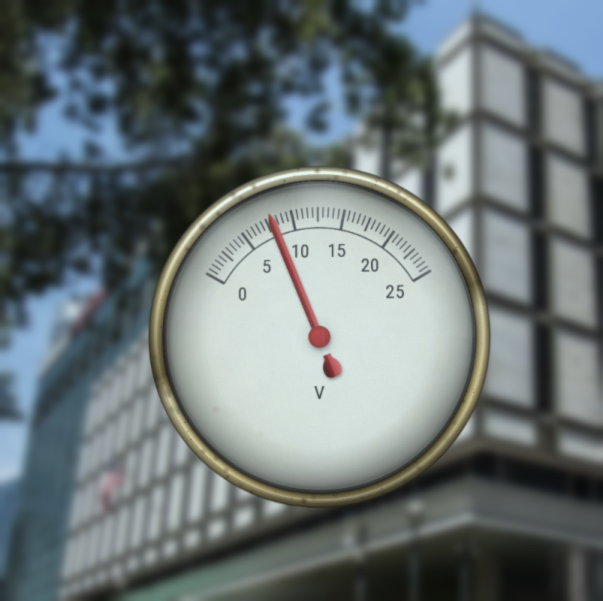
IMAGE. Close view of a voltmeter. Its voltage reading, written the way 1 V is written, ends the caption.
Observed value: 8 V
